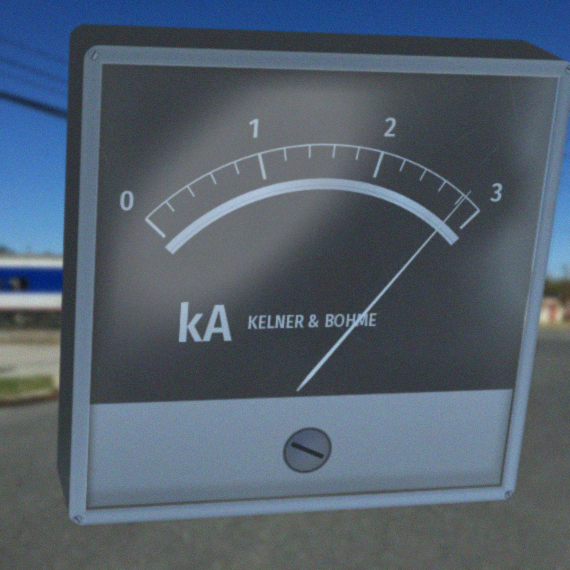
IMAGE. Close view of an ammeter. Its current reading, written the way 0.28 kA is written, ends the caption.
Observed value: 2.8 kA
